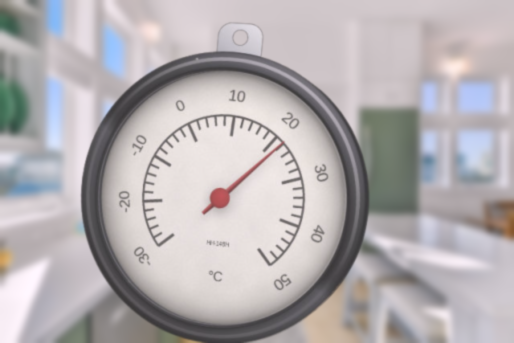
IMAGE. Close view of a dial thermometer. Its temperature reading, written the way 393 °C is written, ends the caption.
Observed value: 22 °C
